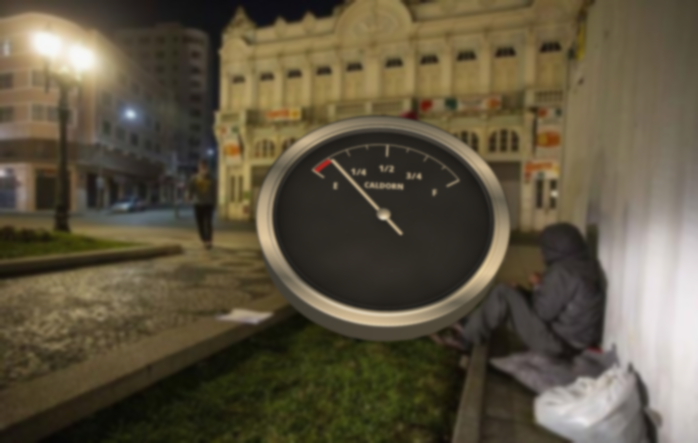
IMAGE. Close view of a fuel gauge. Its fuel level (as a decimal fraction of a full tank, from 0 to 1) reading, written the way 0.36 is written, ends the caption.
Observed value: 0.125
